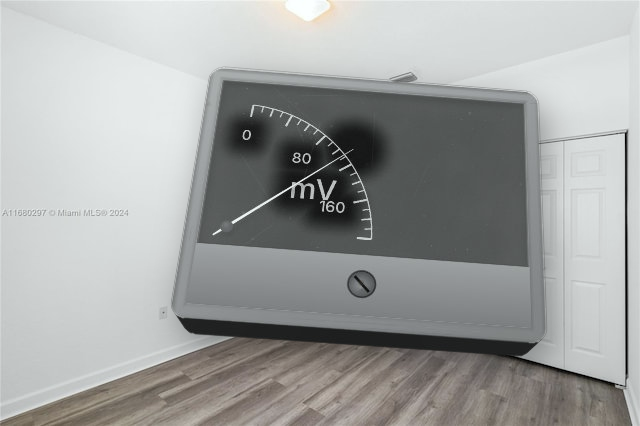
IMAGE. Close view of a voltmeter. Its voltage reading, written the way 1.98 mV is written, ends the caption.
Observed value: 110 mV
